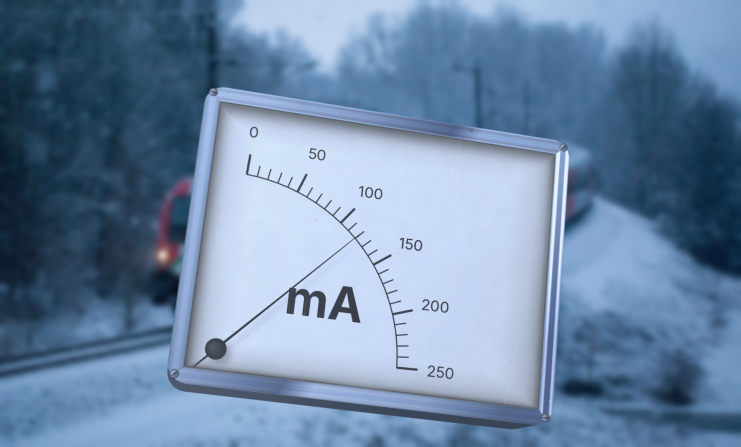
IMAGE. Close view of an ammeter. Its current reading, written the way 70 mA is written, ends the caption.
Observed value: 120 mA
